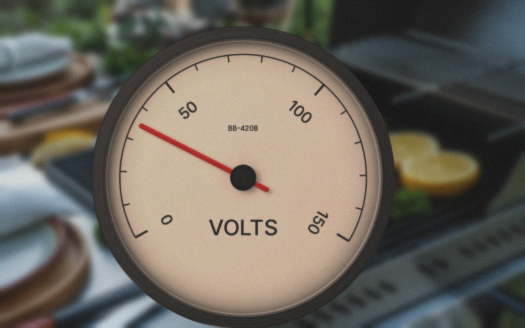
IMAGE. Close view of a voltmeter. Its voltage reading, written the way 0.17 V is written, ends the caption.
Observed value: 35 V
